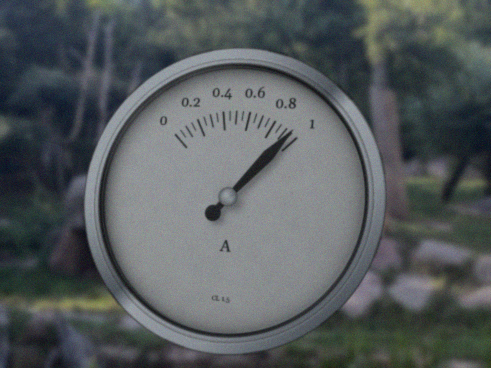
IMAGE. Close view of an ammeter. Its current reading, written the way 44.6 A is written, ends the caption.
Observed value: 0.95 A
